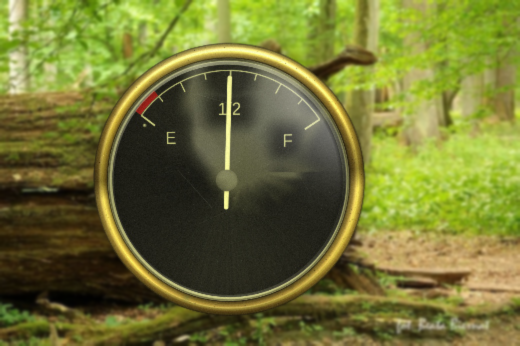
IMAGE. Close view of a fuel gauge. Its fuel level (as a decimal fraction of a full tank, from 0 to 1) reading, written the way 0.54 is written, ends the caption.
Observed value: 0.5
